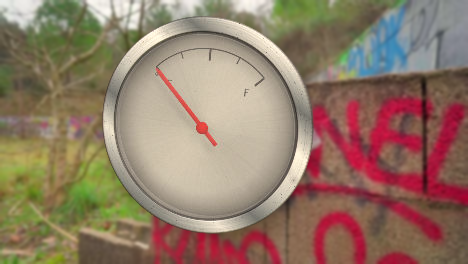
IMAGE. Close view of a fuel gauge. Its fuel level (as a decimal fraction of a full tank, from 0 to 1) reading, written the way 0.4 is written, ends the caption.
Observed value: 0
